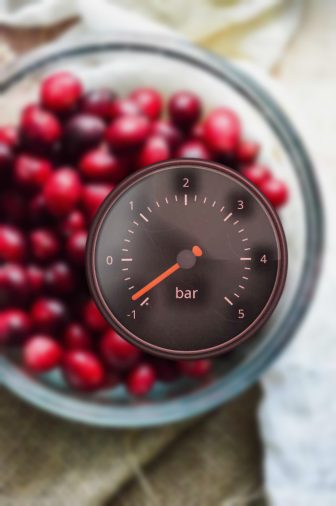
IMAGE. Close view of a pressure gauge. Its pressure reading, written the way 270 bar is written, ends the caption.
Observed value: -0.8 bar
